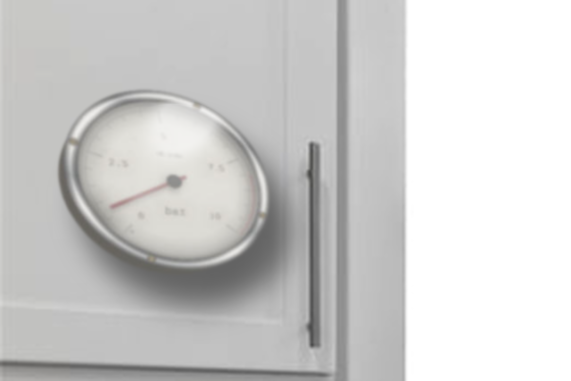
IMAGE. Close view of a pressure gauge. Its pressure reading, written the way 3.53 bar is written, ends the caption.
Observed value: 0.75 bar
